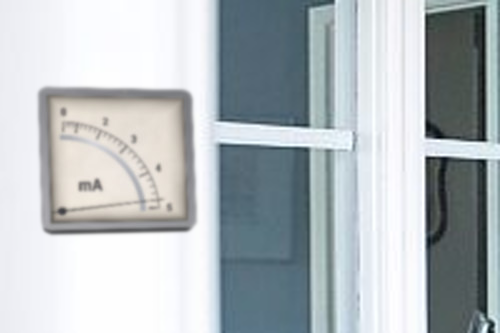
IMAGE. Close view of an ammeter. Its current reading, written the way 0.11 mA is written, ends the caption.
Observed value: 4.8 mA
